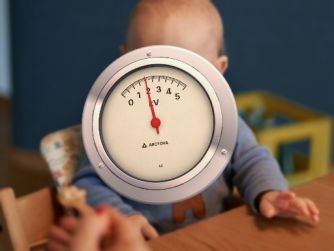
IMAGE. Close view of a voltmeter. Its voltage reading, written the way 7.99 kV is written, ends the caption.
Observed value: 2 kV
